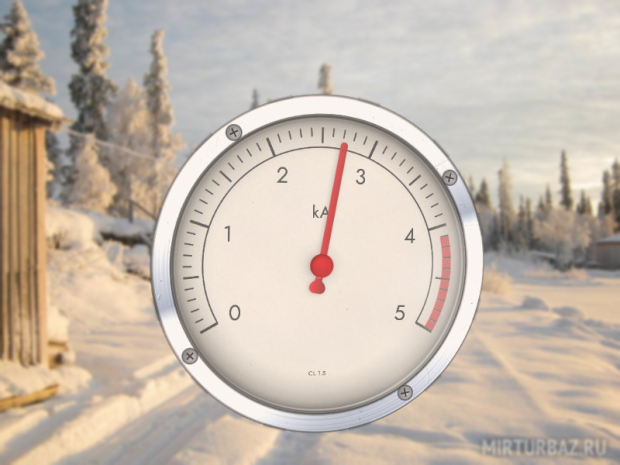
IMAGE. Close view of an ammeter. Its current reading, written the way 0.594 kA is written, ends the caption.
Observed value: 2.7 kA
